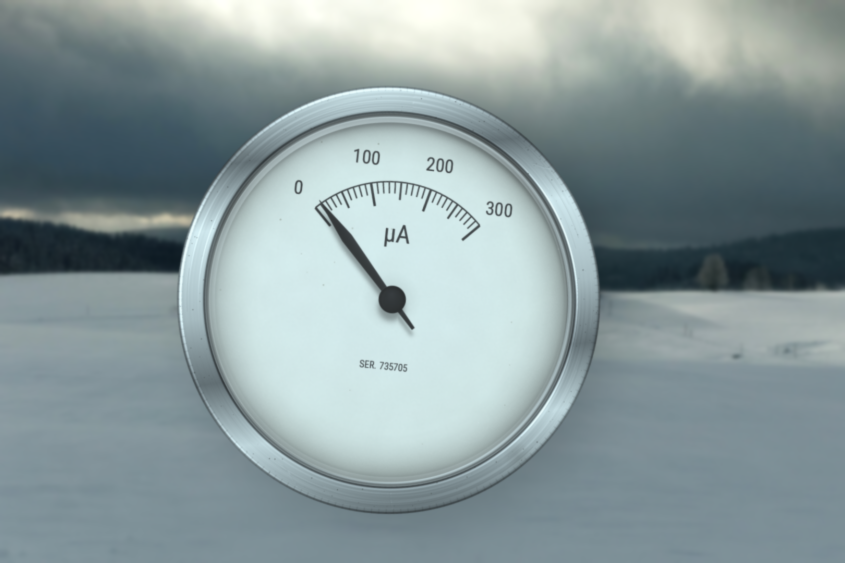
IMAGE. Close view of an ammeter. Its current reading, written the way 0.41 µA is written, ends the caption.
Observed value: 10 µA
